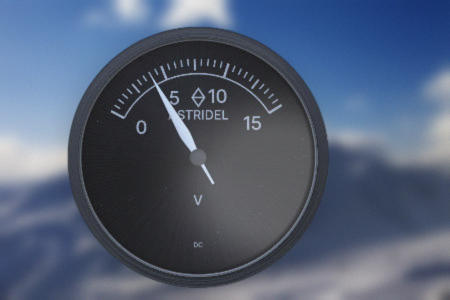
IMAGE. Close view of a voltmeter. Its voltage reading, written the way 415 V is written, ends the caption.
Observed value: 4 V
